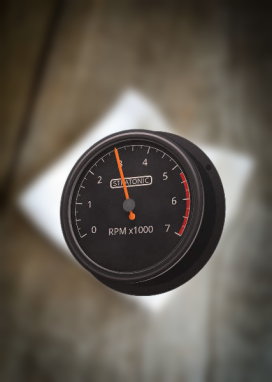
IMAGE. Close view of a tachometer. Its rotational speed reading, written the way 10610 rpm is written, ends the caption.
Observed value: 3000 rpm
